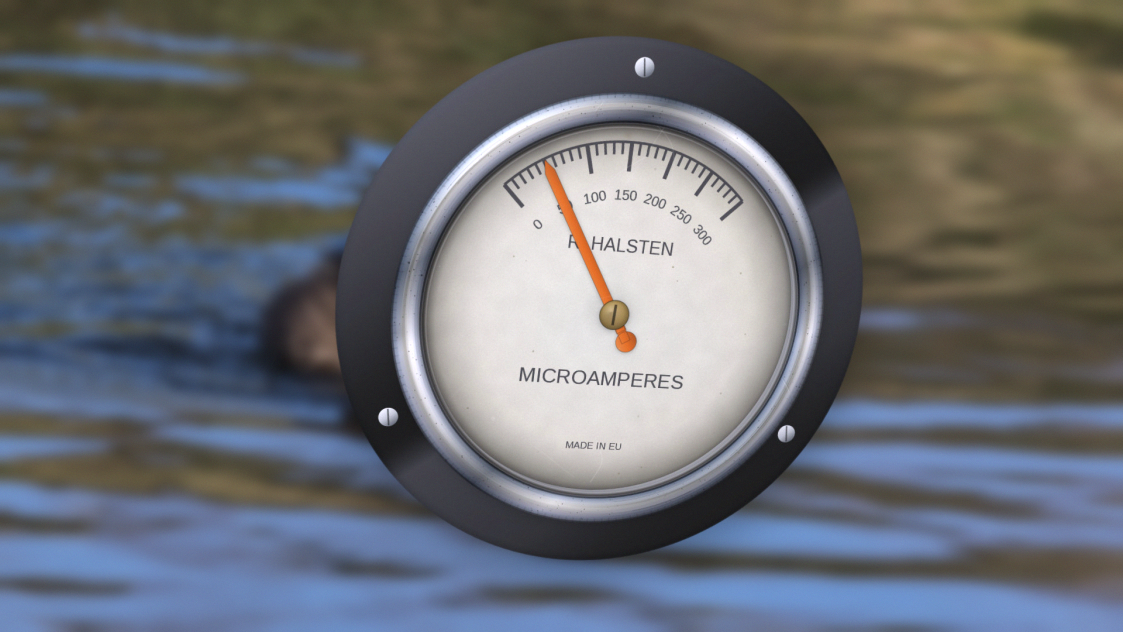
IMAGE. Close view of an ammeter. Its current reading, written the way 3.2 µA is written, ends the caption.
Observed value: 50 µA
